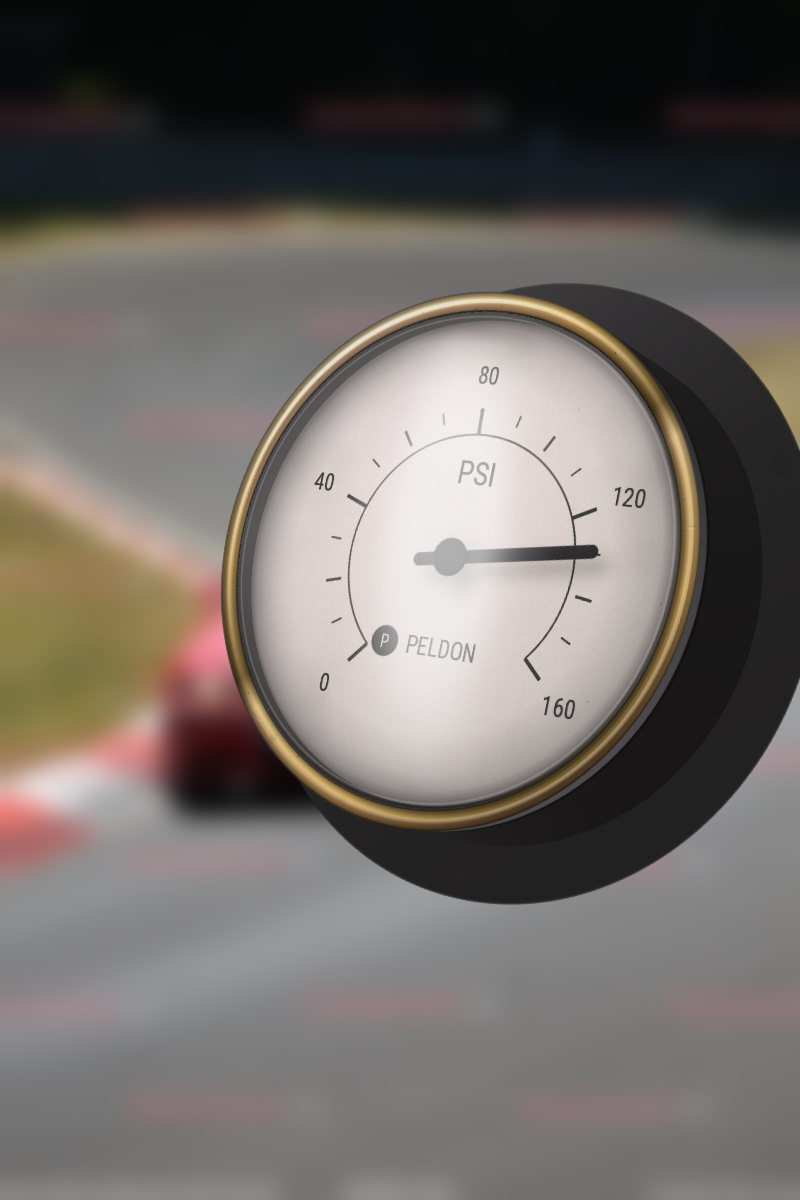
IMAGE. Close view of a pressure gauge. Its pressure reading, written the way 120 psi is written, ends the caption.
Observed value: 130 psi
